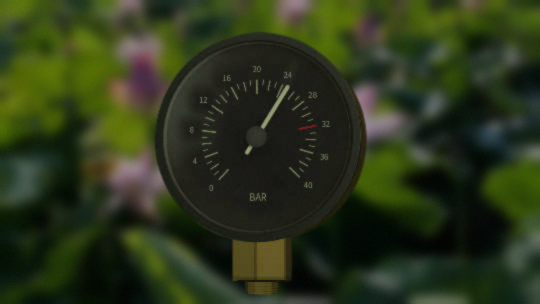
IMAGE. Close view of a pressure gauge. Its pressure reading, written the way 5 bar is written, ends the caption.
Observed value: 25 bar
